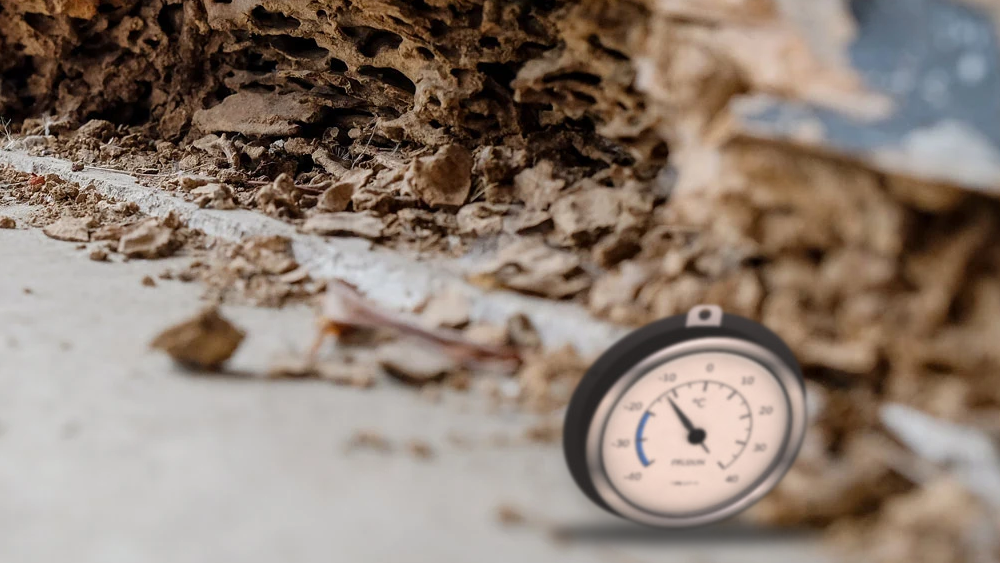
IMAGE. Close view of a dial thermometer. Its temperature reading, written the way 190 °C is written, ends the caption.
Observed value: -12.5 °C
